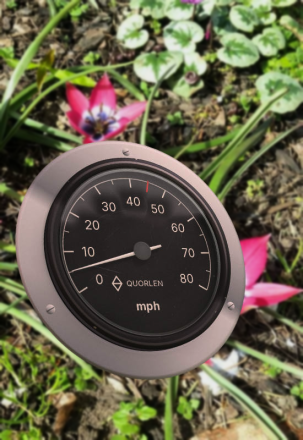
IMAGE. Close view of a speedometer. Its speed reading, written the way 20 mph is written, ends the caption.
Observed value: 5 mph
